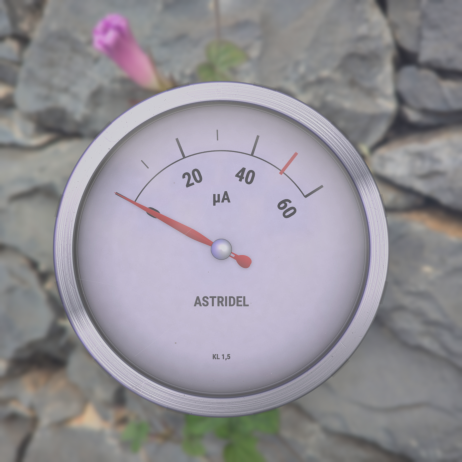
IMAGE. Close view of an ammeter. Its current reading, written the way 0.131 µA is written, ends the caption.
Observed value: 0 µA
